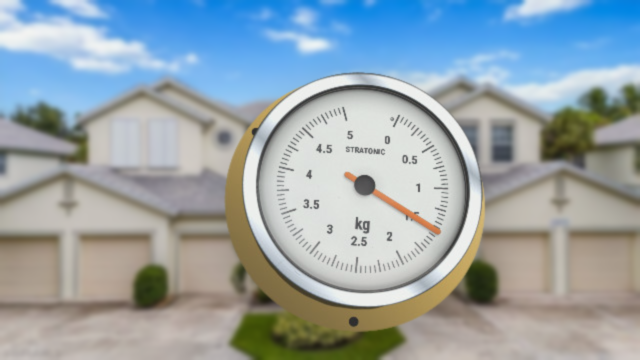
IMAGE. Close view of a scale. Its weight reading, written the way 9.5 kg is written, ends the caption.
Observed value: 1.5 kg
